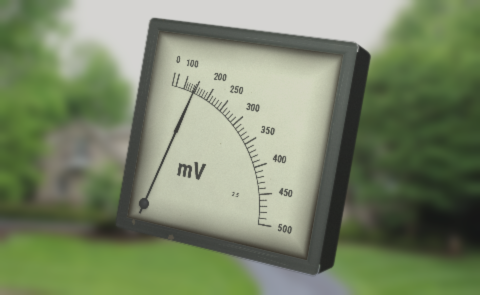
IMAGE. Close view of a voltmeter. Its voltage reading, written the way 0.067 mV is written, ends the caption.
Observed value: 150 mV
